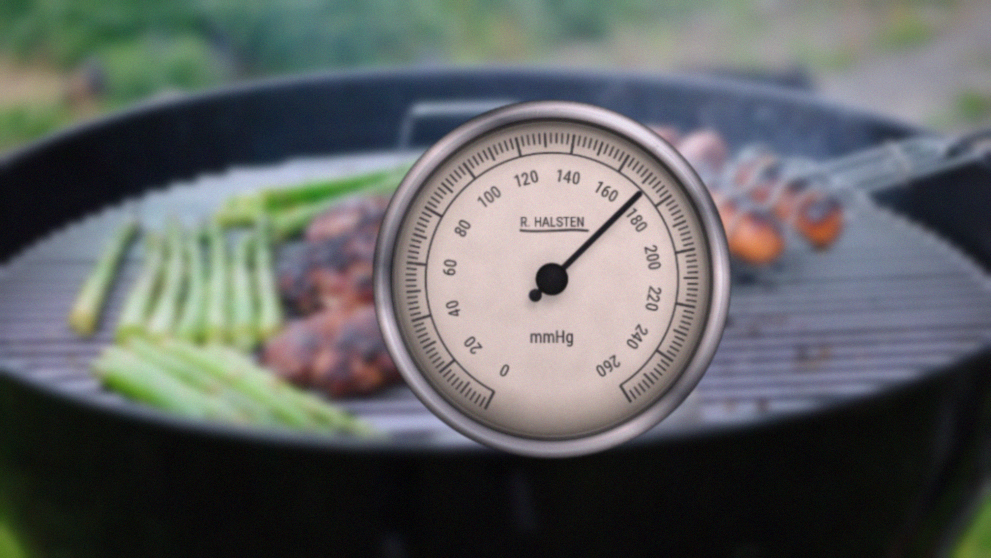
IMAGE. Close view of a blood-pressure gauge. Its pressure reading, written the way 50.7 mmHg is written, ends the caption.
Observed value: 172 mmHg
